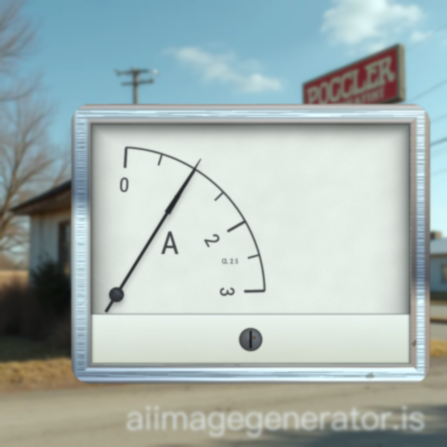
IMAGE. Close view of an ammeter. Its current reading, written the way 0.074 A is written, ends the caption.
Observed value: 1 A
